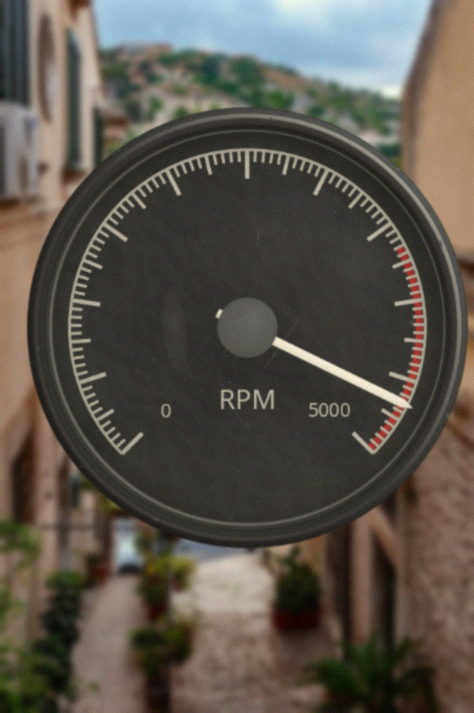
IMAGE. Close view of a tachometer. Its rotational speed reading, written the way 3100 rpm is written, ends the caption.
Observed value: 4650 rpm
